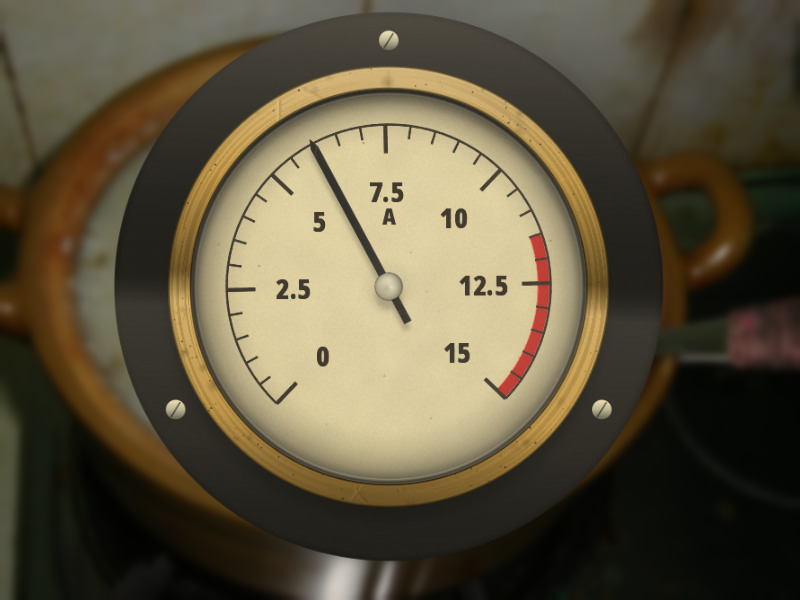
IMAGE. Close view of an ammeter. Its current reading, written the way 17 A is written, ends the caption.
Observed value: 6 A
